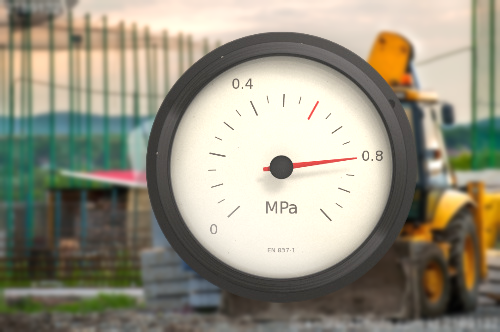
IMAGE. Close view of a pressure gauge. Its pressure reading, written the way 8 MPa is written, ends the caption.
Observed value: 0.8 MPa
